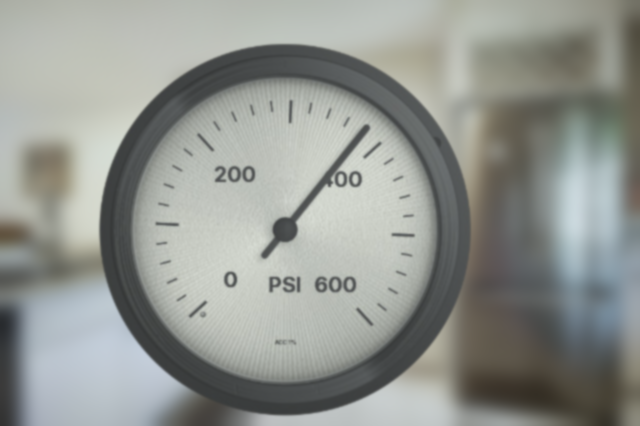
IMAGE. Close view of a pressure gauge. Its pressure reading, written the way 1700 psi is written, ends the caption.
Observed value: 380 psi
